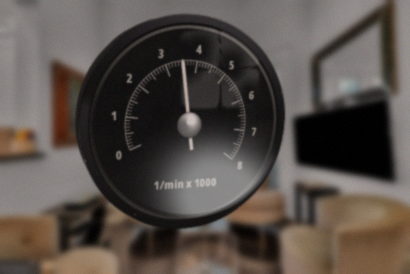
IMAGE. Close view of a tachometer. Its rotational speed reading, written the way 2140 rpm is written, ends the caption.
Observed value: 3500 rpm
